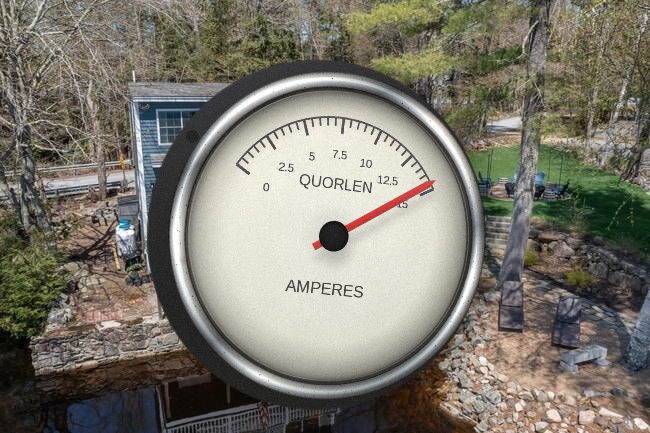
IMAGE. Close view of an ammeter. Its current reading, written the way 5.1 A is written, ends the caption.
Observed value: 14.5 A
